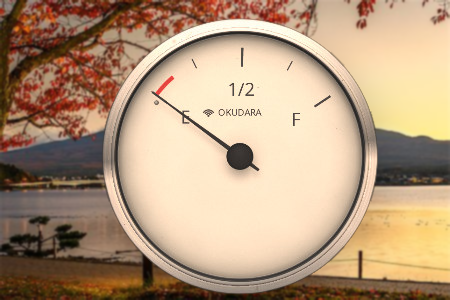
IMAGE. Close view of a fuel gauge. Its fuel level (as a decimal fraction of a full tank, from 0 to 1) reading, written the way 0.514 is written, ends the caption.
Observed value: 0
